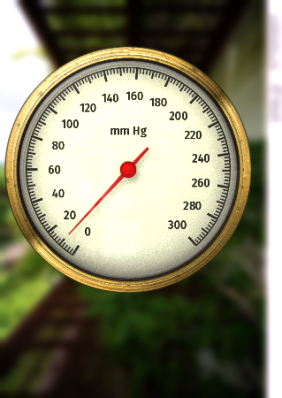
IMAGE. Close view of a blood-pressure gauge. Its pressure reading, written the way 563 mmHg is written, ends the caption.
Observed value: 10 mmHg
